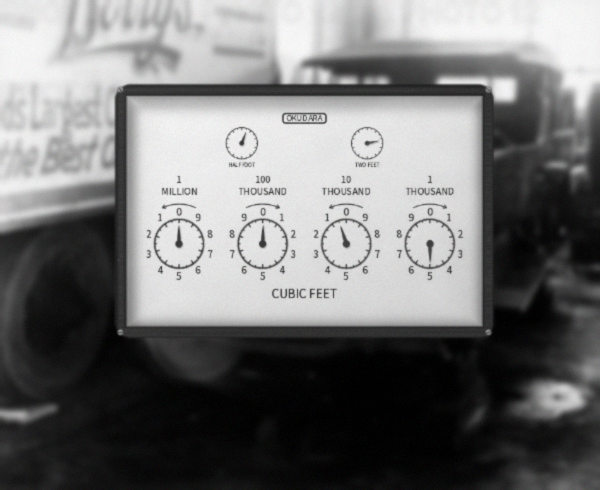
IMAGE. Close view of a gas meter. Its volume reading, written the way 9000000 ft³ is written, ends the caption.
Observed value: 500 ft³
